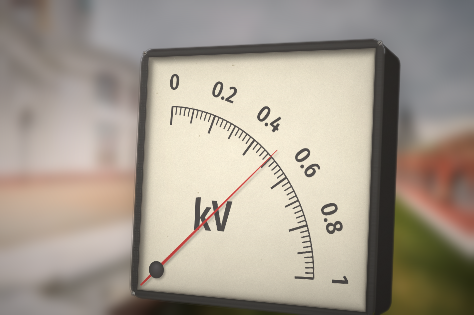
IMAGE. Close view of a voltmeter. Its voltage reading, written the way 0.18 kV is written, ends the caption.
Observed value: 0.5 kV
